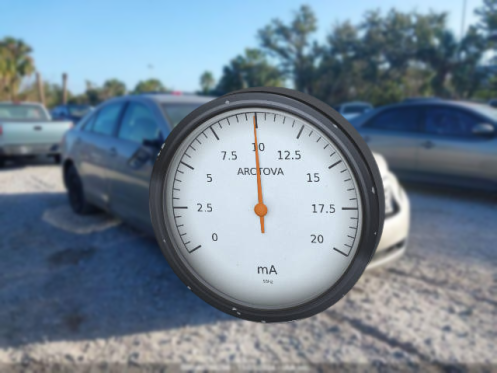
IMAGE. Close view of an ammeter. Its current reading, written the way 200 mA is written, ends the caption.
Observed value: 10 mA
